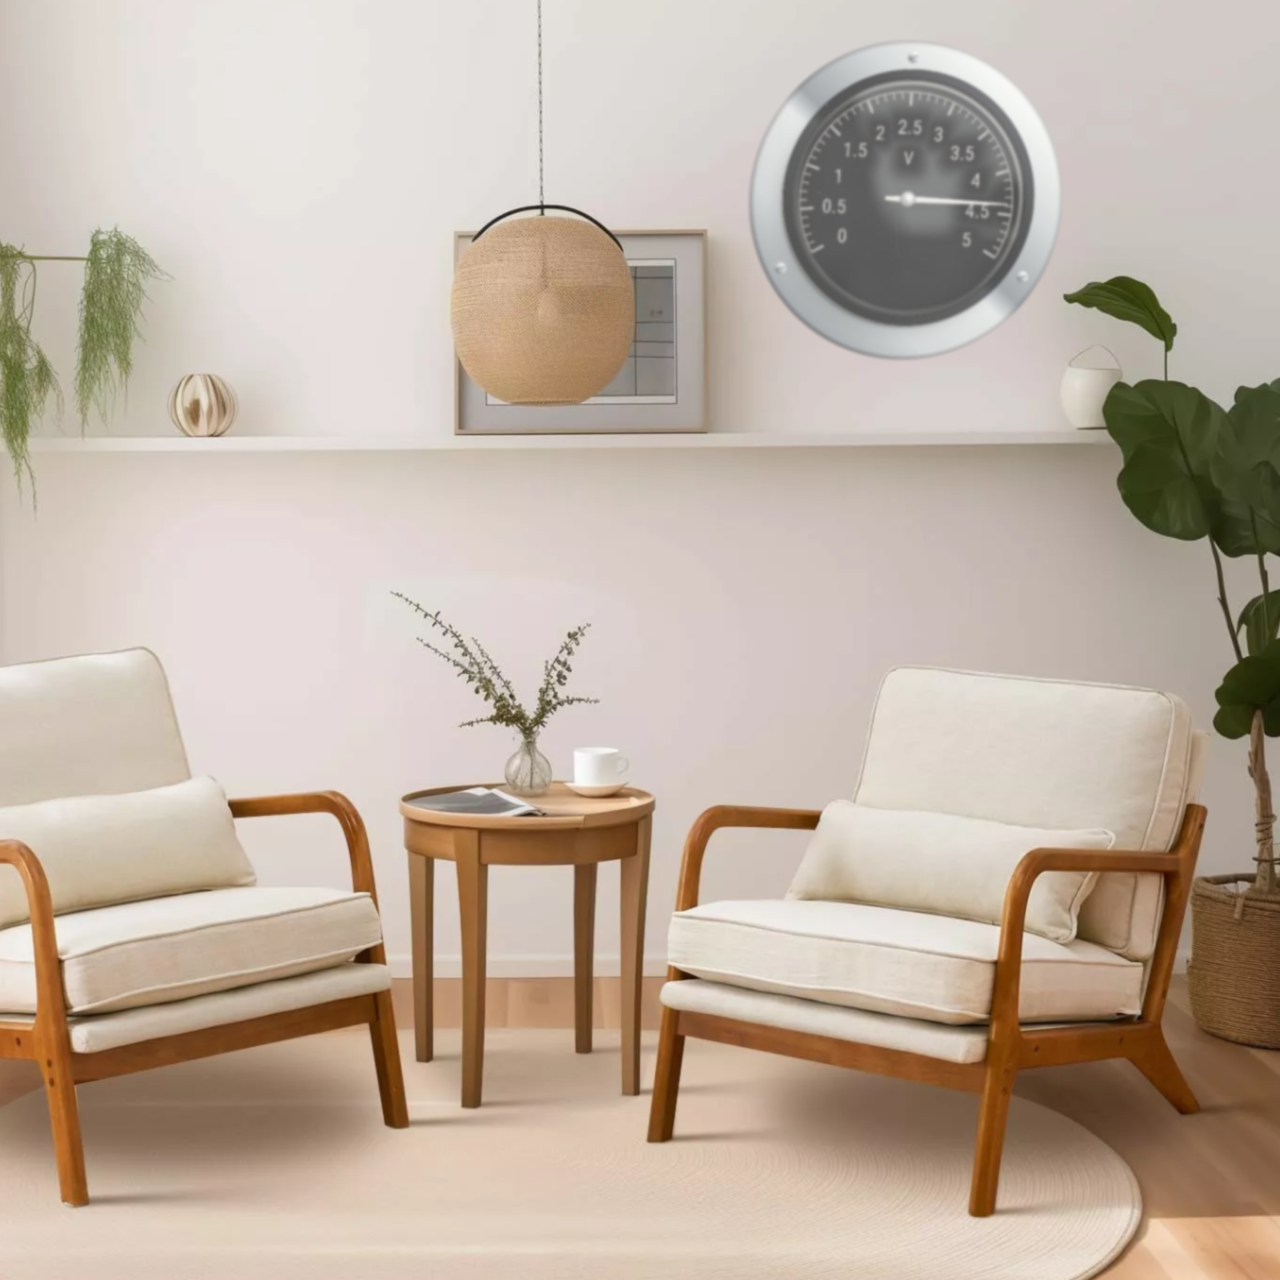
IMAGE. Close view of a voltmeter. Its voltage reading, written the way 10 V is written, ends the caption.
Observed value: 4.4 V
